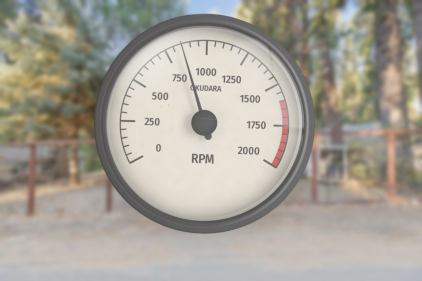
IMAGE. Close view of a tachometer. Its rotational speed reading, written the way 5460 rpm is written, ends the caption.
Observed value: 850 rpm
